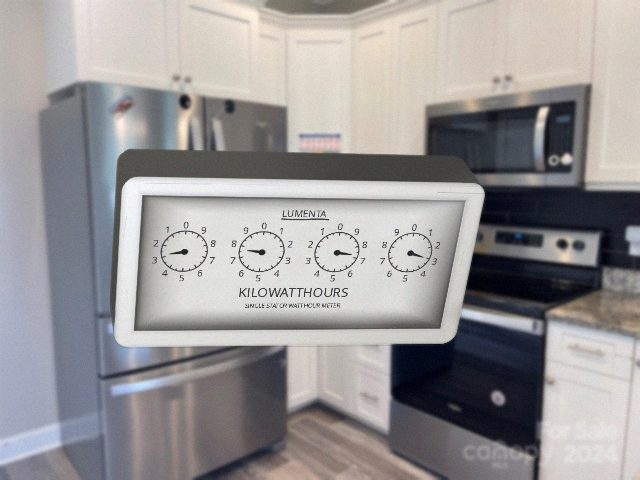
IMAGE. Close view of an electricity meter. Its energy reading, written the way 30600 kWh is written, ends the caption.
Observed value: 2773 kWh
